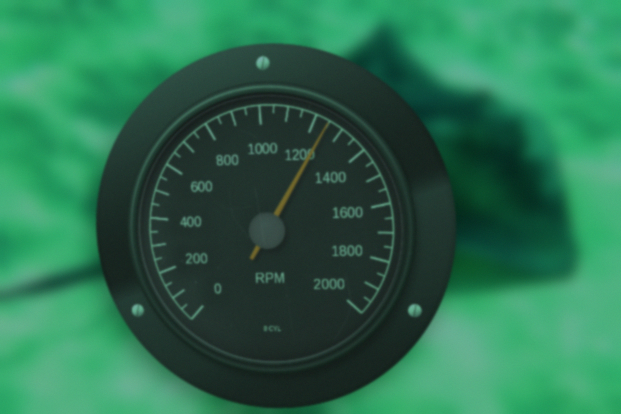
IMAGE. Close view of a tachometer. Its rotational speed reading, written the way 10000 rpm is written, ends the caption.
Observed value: 1250 rpm
